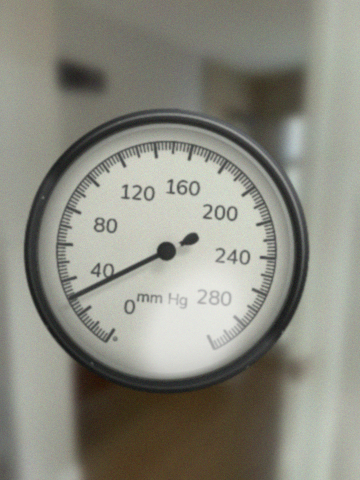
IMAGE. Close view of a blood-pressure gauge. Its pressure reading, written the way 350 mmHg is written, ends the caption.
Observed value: 30 mmHg
